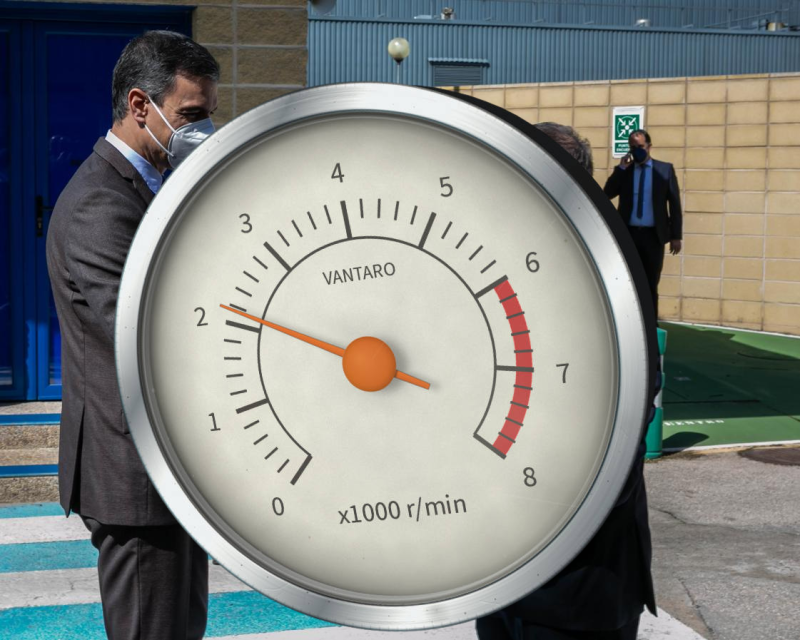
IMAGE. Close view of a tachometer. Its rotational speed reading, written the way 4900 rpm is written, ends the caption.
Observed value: 2200 rpm
